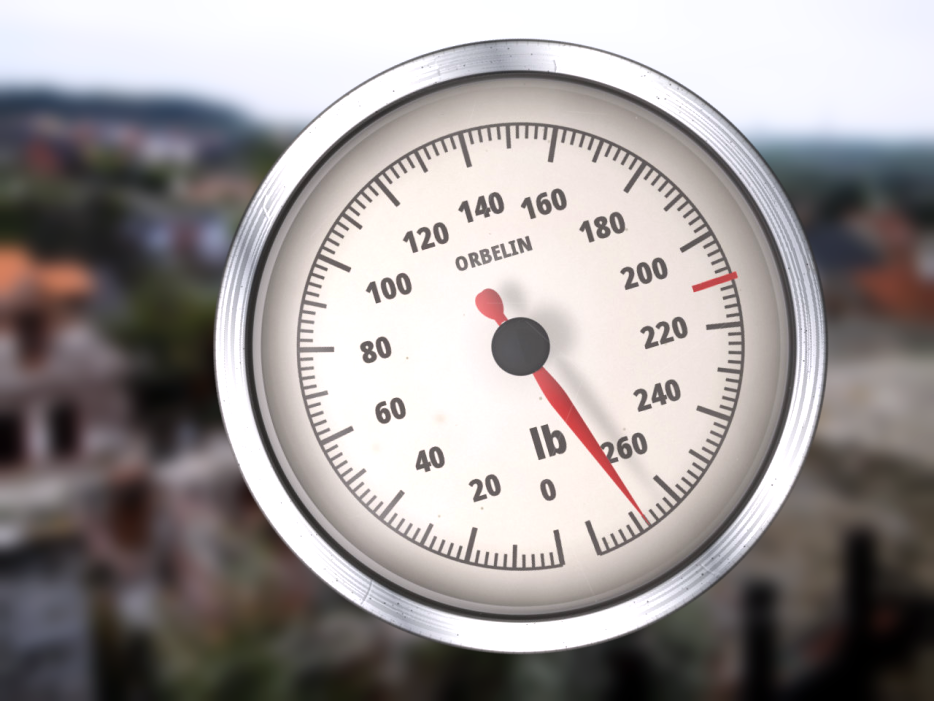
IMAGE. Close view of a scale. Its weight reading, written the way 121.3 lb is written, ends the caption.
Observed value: 268 lb
